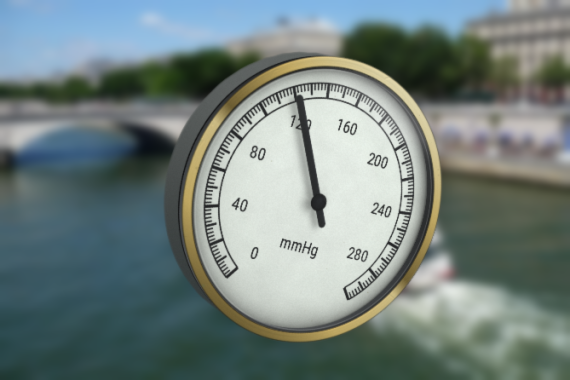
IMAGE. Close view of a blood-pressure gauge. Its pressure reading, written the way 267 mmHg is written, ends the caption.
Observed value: 120 mmHg
